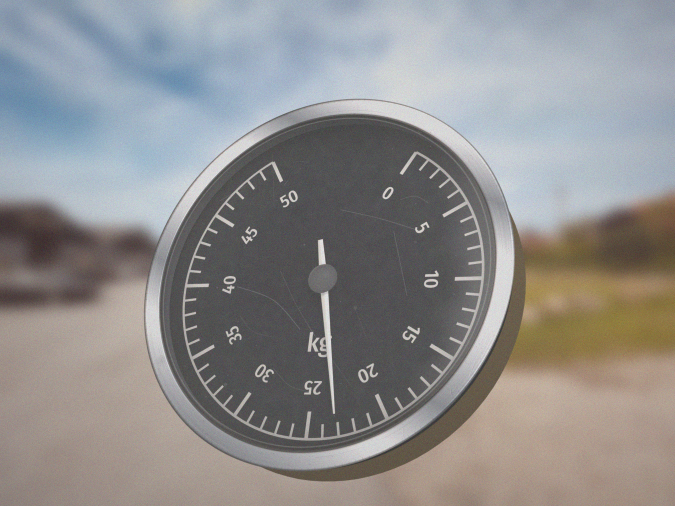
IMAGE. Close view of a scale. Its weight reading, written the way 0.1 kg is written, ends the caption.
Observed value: 23 kg
